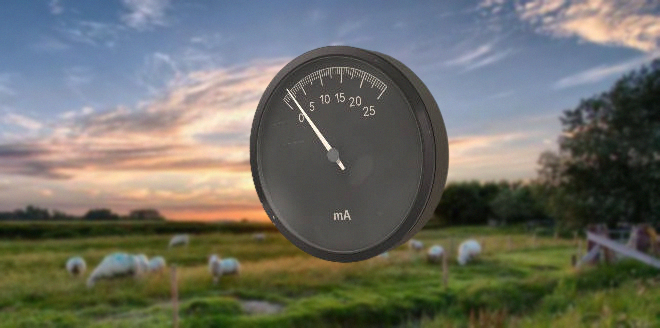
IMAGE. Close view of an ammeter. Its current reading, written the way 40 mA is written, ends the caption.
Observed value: 2.5 mA
